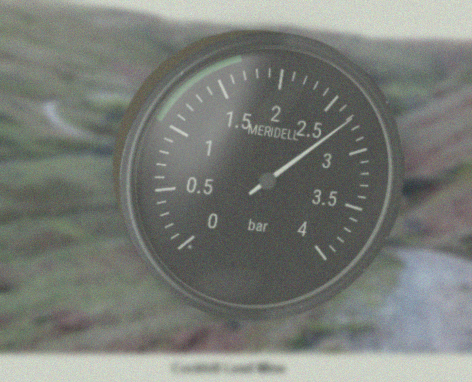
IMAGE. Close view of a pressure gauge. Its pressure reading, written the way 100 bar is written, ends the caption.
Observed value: 2.7 bar
